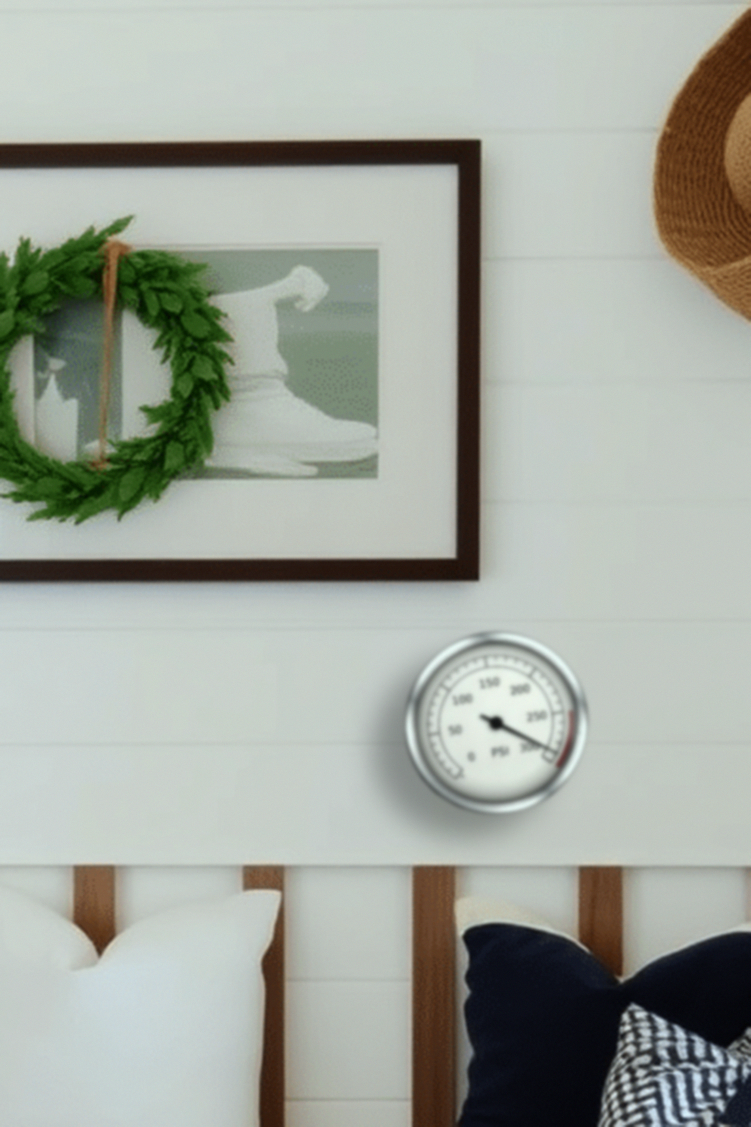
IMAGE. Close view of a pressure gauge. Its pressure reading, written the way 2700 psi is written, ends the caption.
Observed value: 290 psi
